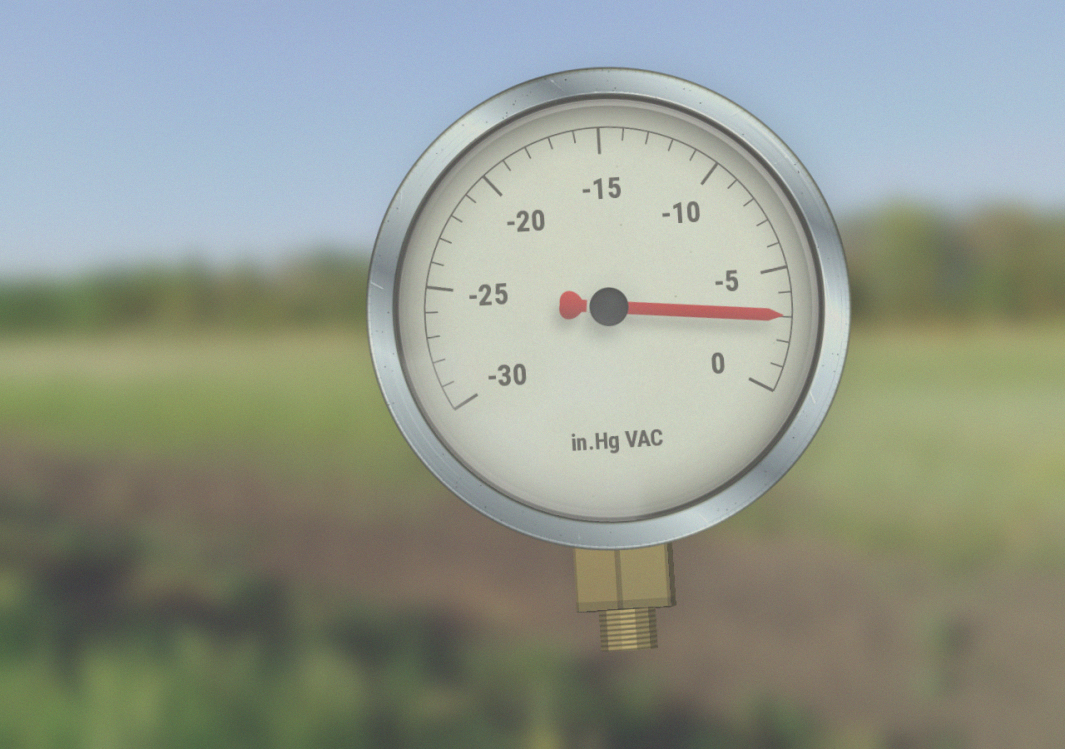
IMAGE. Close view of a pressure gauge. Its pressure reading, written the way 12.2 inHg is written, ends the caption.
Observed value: -3 inHg
